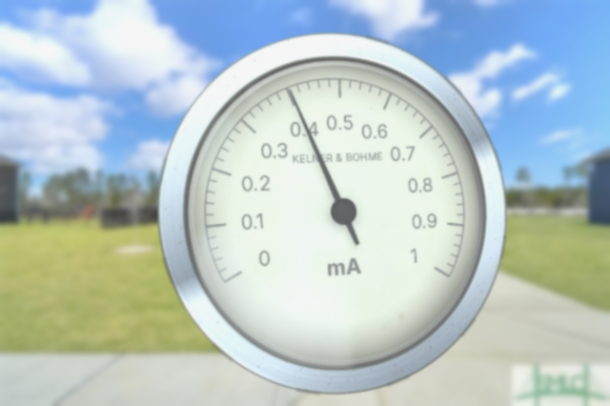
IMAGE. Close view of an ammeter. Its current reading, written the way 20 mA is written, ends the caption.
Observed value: 0.4 mA
